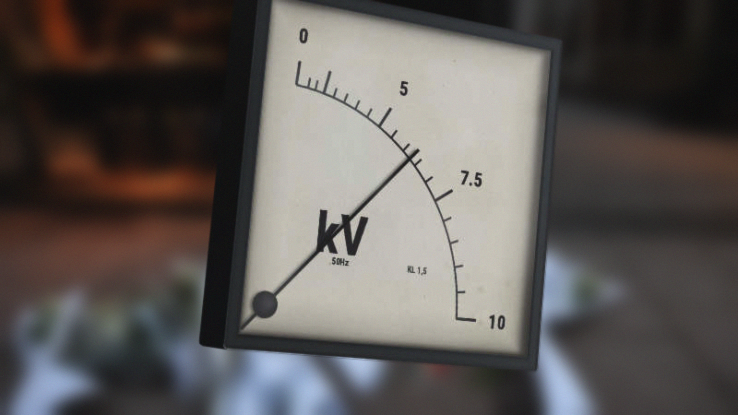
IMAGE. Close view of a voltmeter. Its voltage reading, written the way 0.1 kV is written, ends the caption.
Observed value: 6.25 kV
